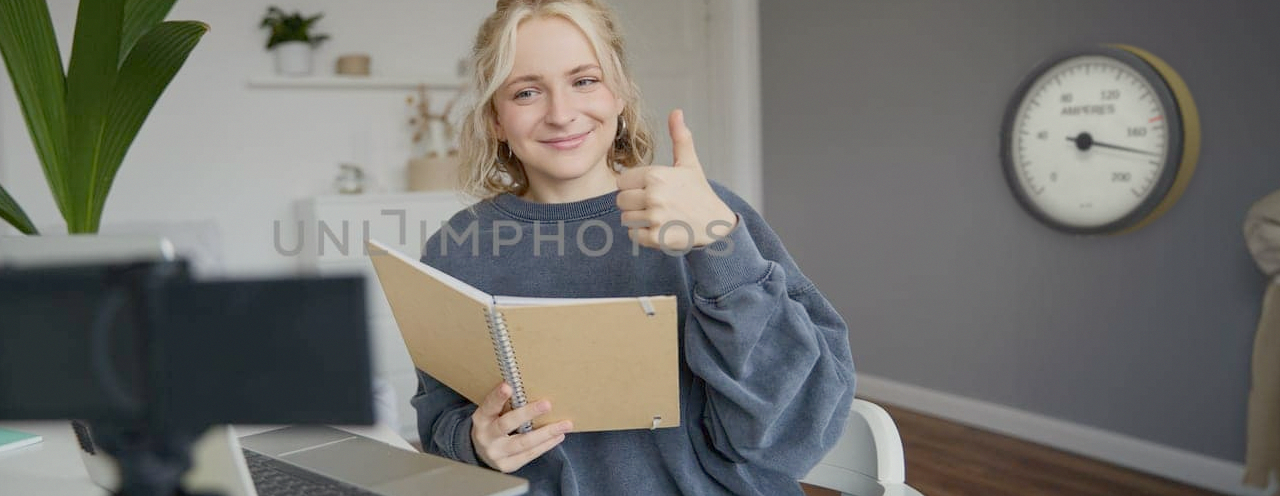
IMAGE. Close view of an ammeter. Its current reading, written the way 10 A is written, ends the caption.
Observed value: 175 A
